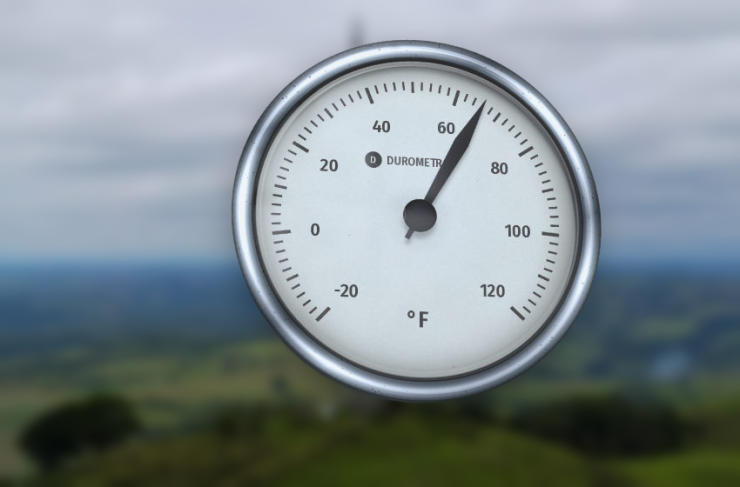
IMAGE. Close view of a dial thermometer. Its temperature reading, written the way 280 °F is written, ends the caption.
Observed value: 66 °F
